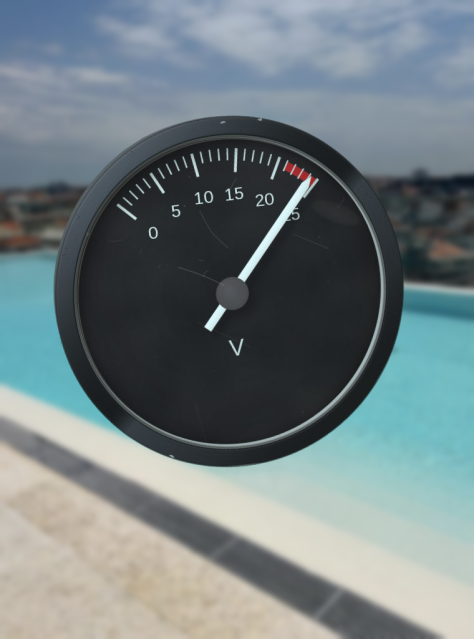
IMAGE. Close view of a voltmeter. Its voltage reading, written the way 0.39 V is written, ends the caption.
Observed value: 24 V
